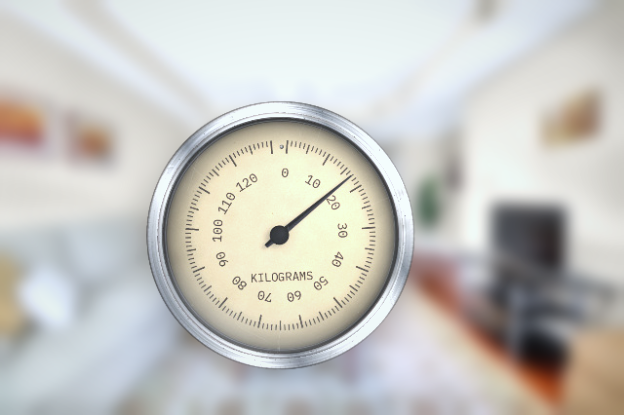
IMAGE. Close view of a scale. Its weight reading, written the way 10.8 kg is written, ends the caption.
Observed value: 17 kg
